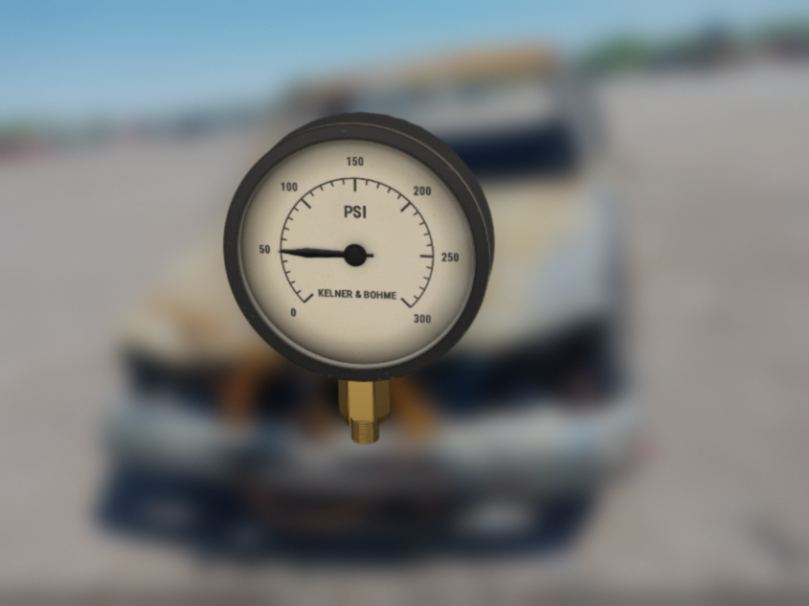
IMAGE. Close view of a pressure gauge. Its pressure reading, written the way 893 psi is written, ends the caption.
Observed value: 50 psi
